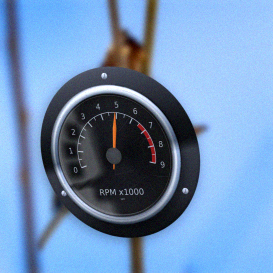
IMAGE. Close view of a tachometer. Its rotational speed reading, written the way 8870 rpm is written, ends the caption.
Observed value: 5000 rpm
